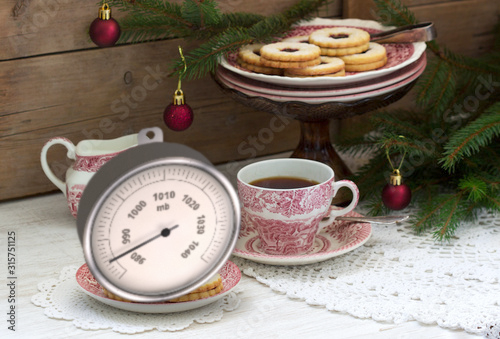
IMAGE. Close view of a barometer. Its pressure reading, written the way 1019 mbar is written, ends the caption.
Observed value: 985 mbar
